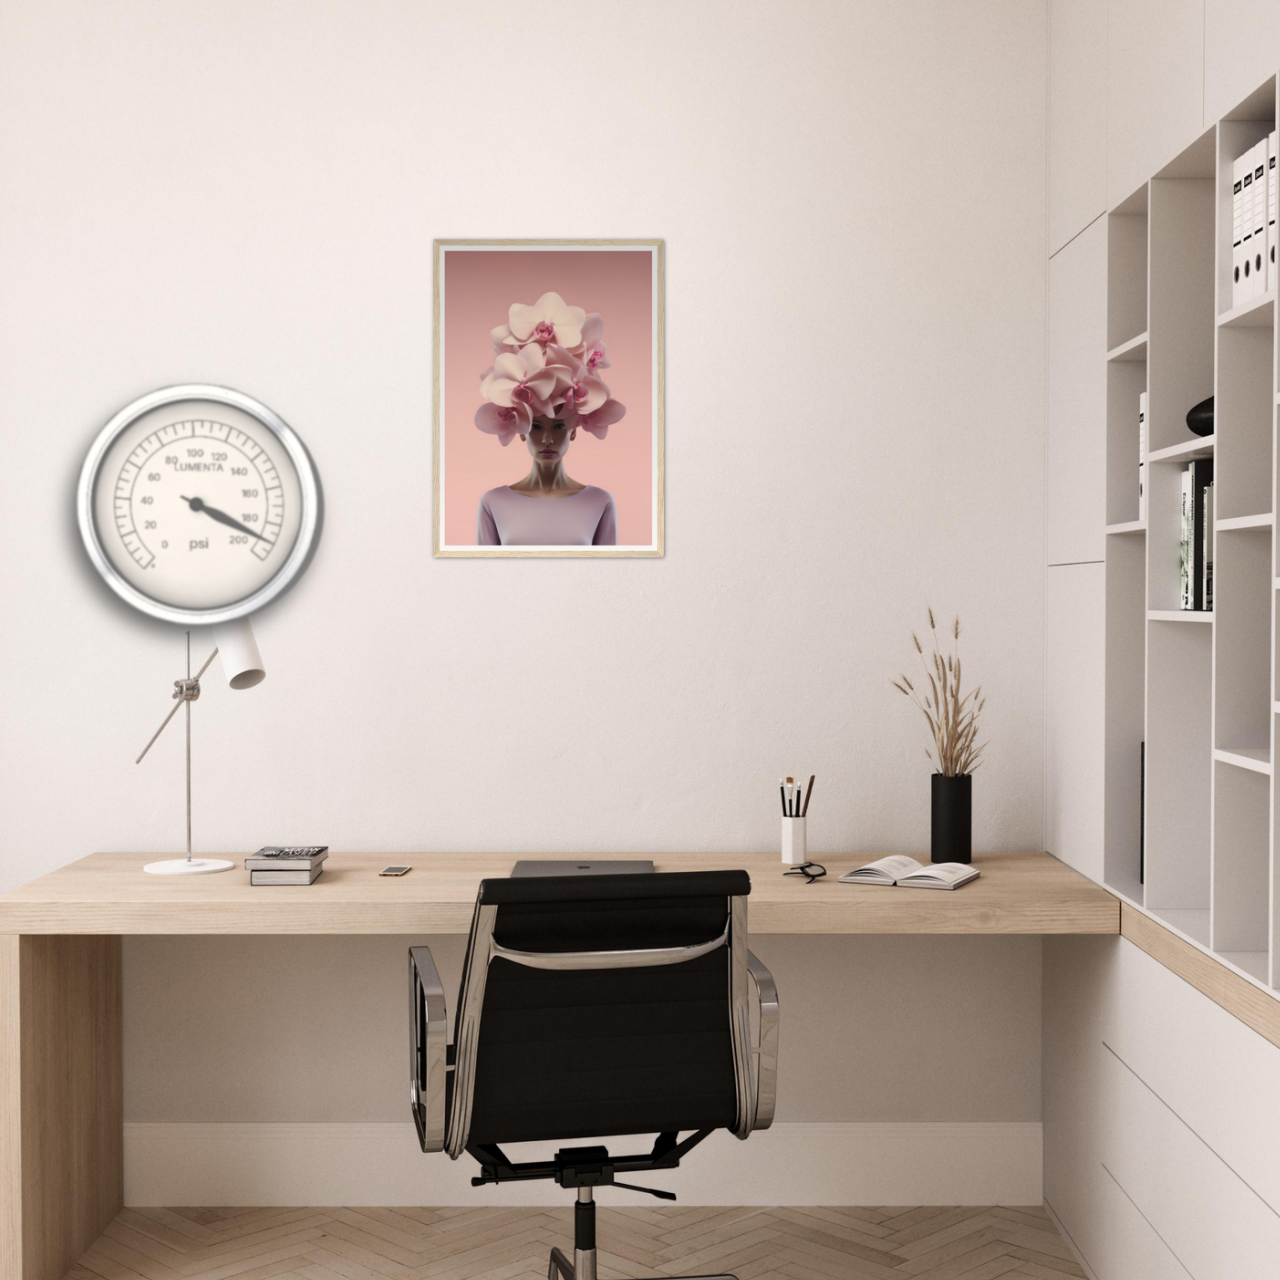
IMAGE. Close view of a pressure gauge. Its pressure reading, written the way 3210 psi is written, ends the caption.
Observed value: 190 psi
